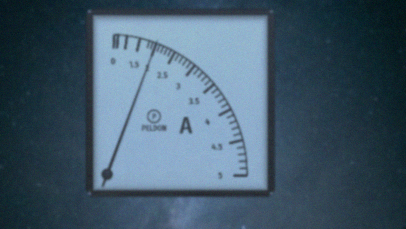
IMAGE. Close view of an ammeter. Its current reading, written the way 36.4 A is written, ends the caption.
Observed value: 2 A
